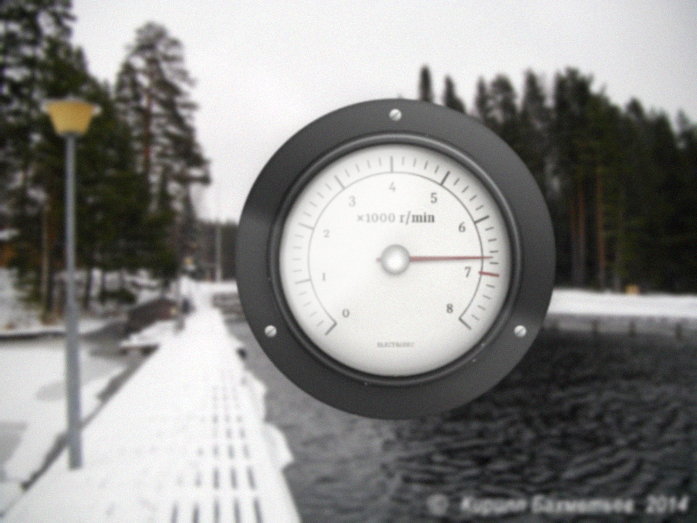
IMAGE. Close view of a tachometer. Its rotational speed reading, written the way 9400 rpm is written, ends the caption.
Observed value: 6700 rpm
